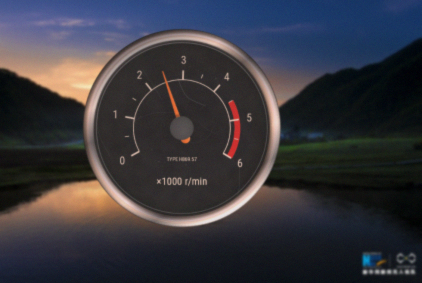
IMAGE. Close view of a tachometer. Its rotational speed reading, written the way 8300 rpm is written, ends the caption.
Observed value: 2500 rpm
